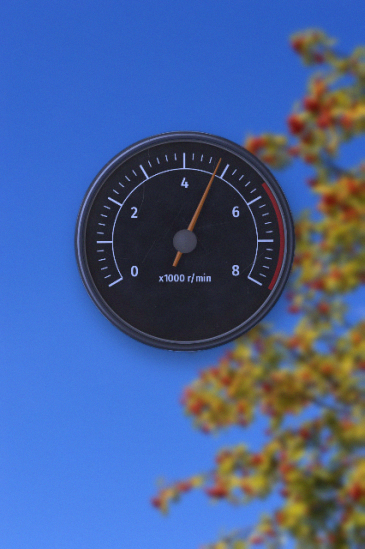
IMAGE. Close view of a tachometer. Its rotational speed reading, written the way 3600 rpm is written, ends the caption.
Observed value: 4800 rpm
